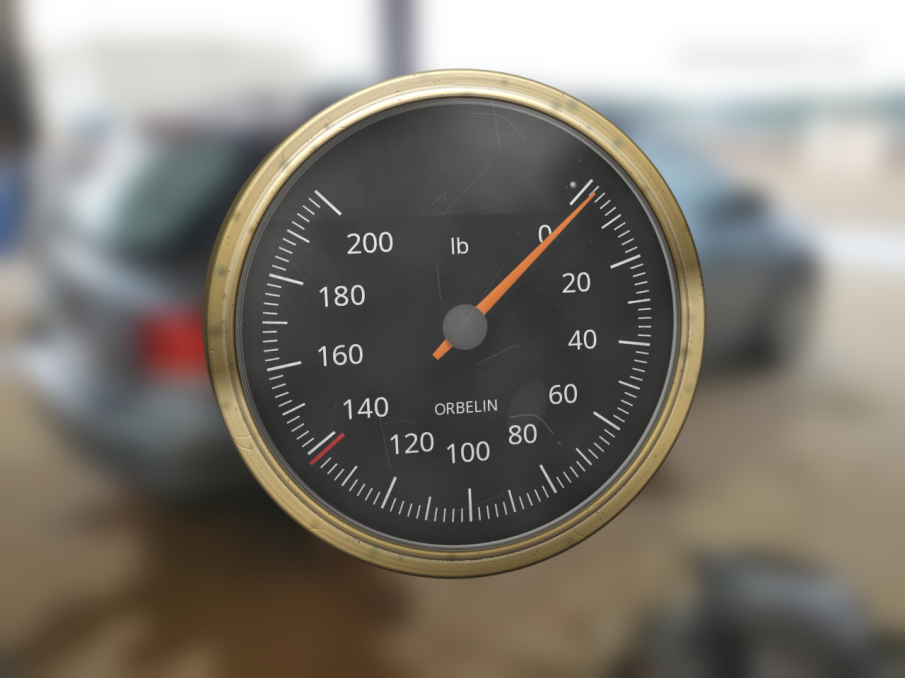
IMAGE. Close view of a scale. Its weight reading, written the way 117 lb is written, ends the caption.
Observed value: 2 lb
